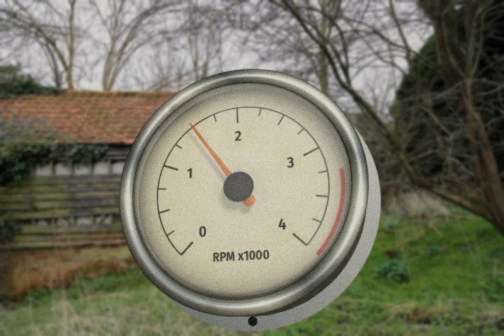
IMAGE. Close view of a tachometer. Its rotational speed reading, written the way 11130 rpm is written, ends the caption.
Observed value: 1500 rpm
